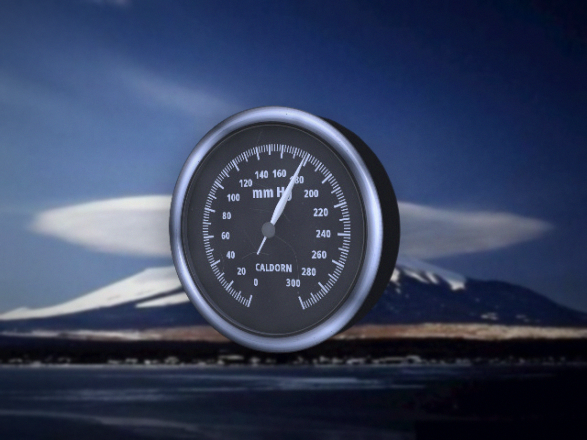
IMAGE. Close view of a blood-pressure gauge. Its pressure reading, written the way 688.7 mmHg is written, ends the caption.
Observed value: 180 mmHg
